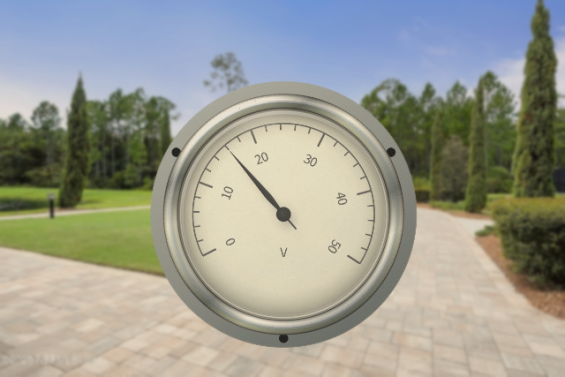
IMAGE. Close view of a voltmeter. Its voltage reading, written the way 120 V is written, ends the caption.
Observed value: 16 V
